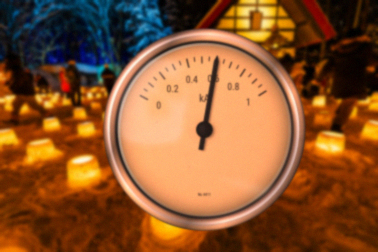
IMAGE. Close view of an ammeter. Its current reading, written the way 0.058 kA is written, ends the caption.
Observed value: 0.6 kA
